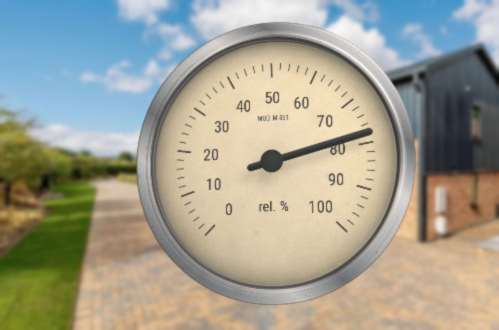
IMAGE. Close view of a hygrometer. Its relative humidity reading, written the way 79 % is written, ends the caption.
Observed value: 78 %
